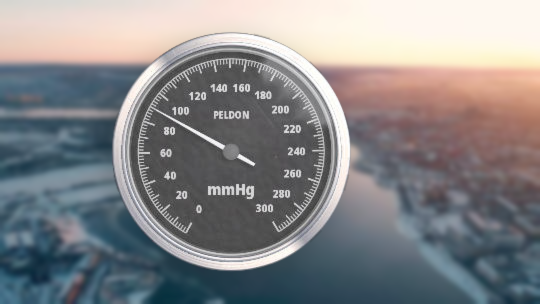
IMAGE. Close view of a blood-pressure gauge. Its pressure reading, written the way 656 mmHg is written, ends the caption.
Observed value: 90 mmHg
